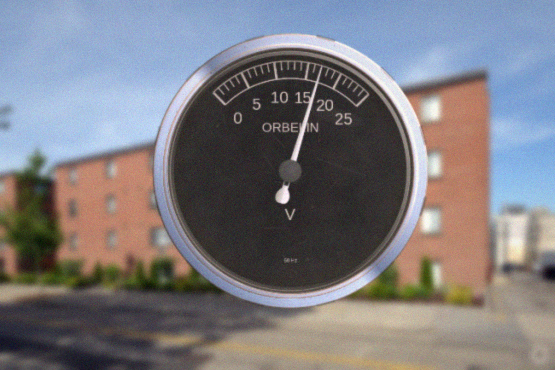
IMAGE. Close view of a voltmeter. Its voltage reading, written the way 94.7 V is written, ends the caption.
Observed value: 17 V
